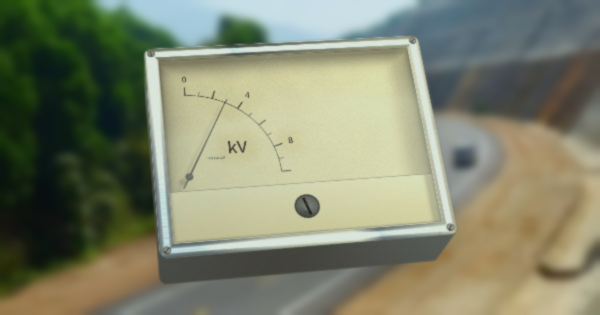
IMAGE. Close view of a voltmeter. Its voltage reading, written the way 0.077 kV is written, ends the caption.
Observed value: 3 kV
